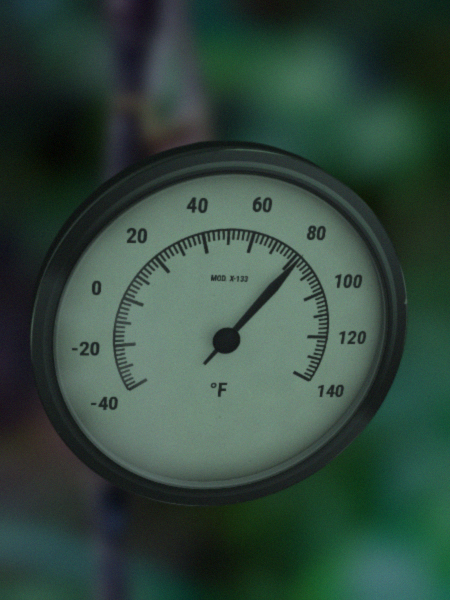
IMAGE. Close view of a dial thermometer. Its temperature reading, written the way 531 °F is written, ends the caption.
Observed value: 80 °F
